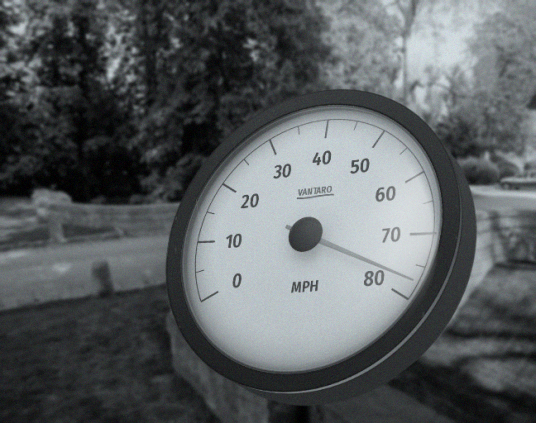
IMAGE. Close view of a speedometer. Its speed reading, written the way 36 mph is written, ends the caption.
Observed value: 77.5 mph
